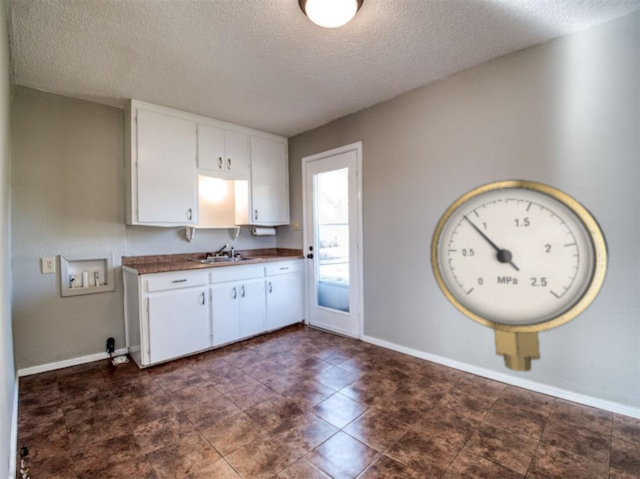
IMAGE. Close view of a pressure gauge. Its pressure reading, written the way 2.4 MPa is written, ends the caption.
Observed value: 0.9 MPa
